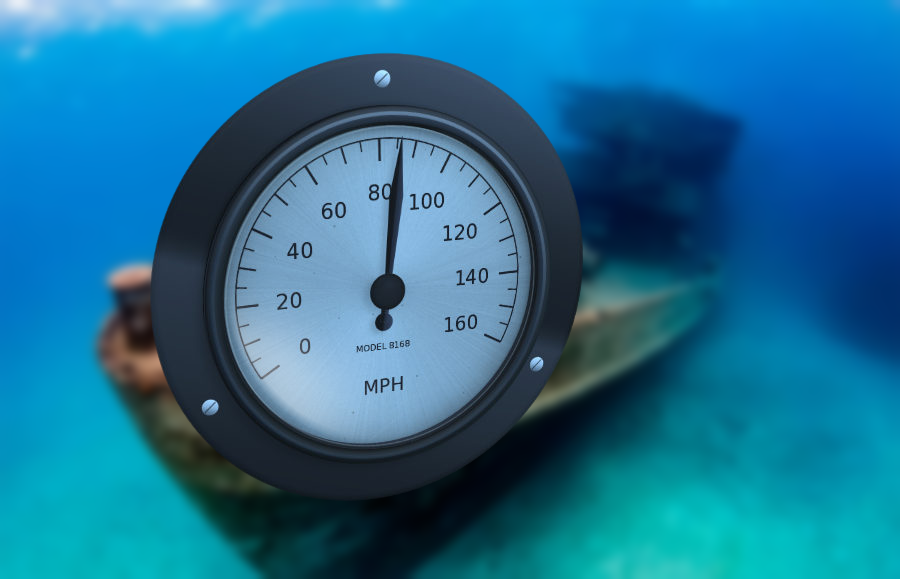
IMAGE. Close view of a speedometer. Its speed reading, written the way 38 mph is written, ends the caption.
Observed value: 85 mph
